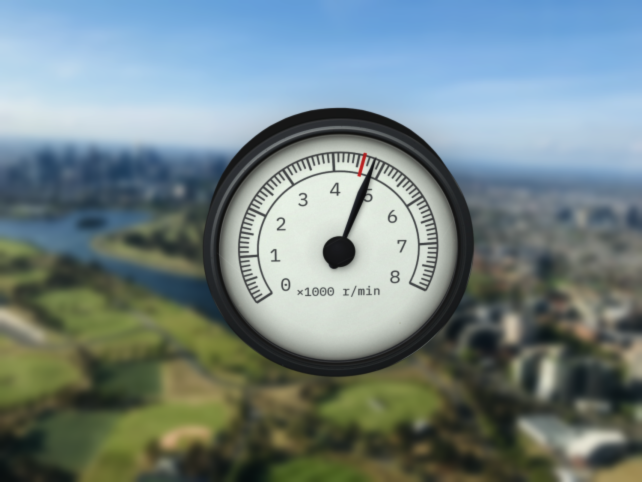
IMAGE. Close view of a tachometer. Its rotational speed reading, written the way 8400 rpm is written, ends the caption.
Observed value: 4800 rpm
